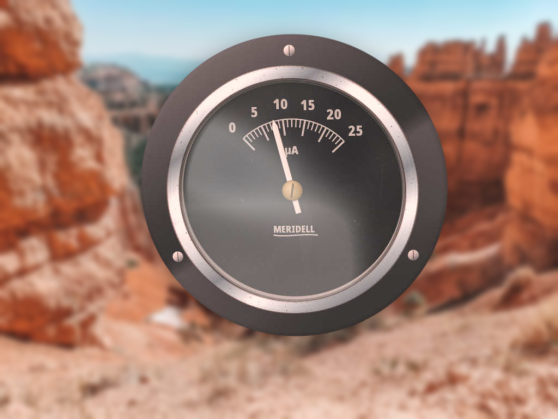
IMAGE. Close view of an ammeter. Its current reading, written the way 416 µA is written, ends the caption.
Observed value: 8 µA
